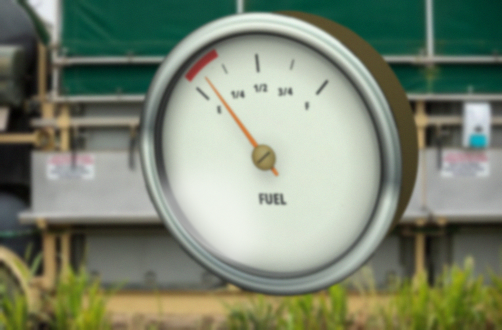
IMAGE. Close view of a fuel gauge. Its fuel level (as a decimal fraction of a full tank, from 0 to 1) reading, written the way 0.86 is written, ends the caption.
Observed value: 0.125
